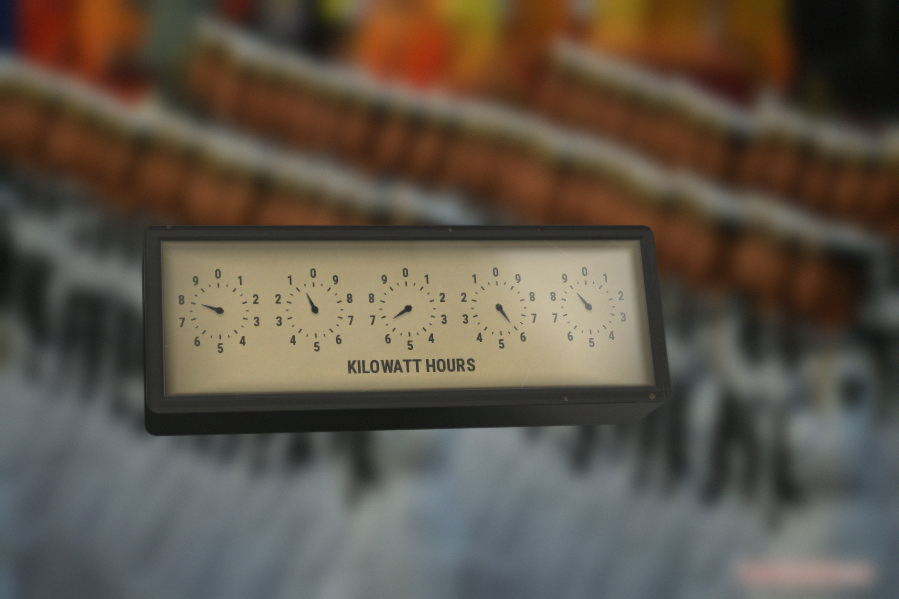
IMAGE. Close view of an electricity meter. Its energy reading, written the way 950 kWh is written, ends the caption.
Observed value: 80659 kWh
